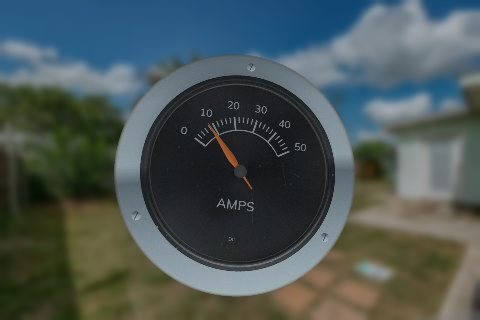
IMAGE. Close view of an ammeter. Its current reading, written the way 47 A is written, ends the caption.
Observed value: 8 A
